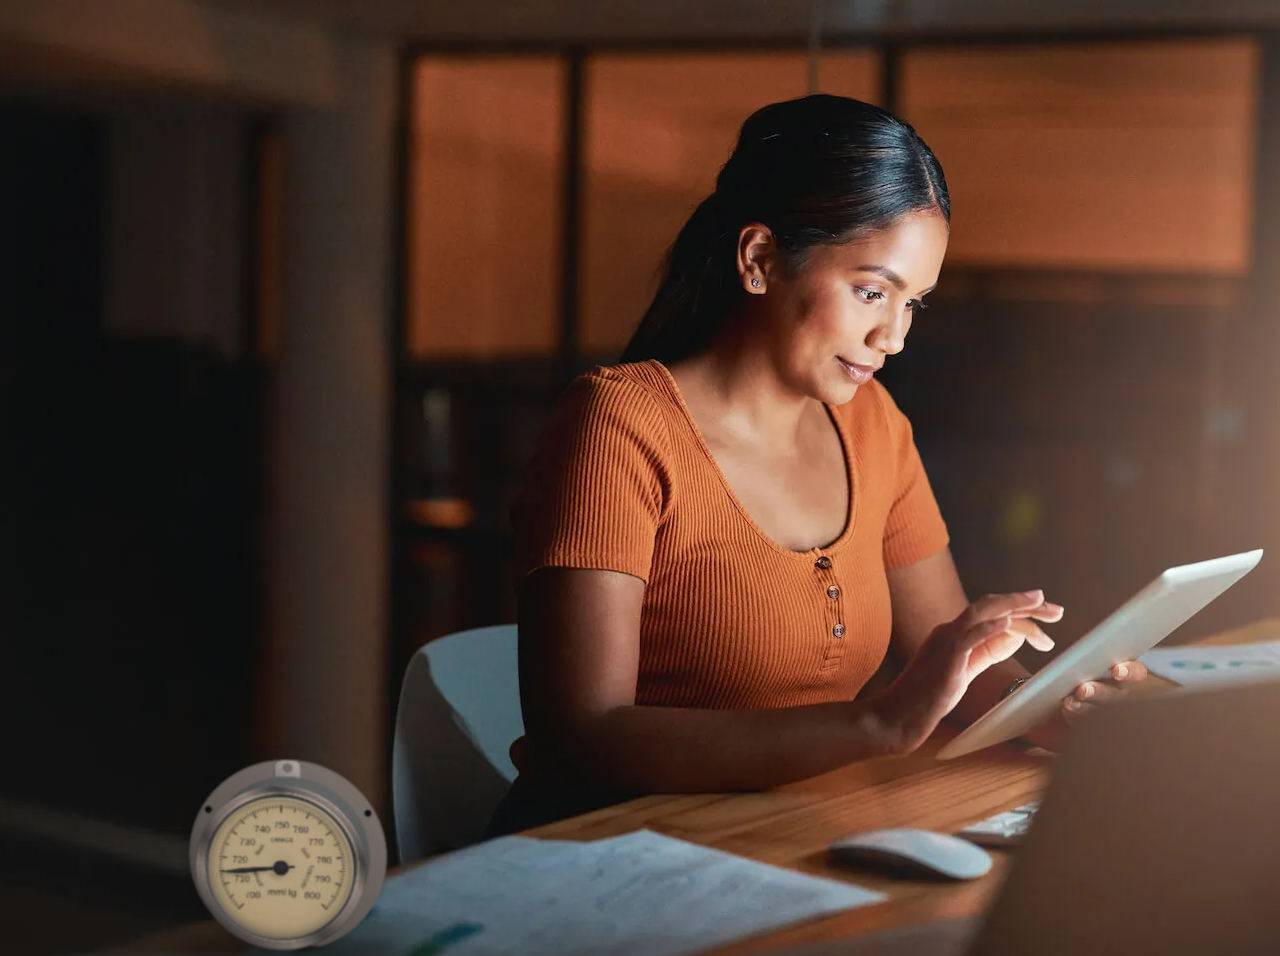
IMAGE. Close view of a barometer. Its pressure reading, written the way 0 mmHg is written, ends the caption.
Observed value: 715 mmHg
